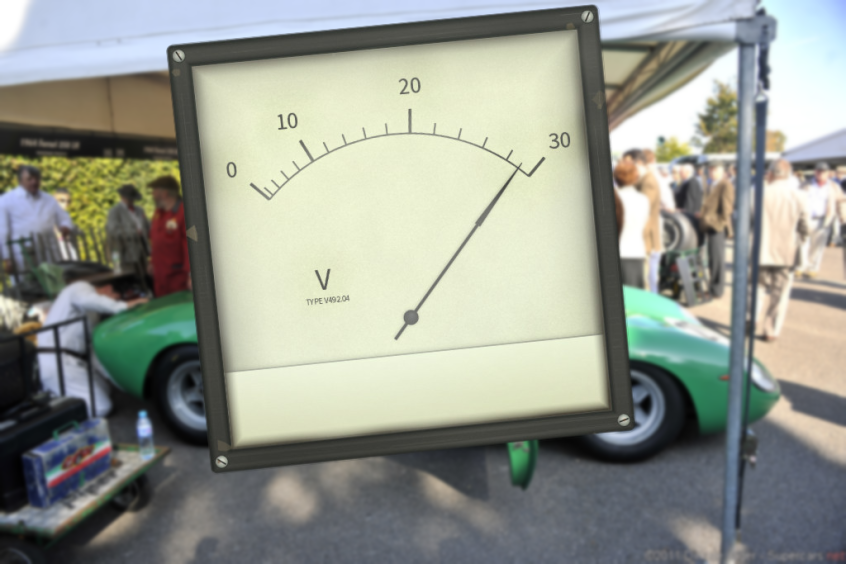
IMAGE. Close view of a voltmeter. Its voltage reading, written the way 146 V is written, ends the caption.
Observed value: 29 V
